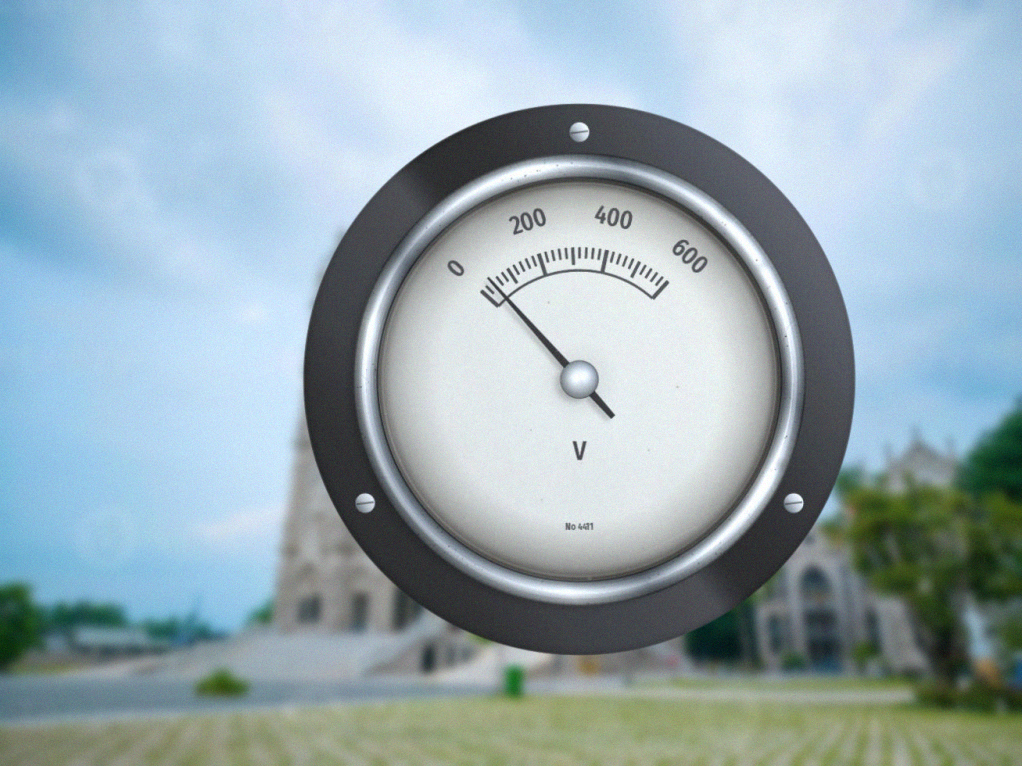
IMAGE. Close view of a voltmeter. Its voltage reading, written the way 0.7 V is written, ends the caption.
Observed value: 40 V
